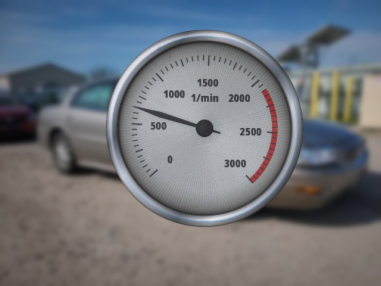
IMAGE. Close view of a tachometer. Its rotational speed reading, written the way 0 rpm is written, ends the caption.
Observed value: 650 rpm
